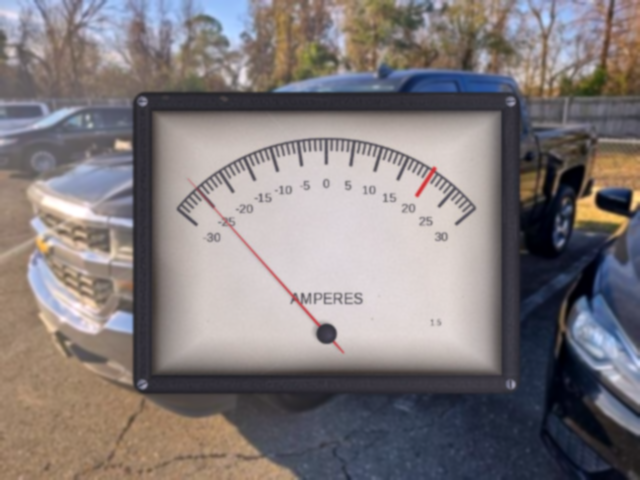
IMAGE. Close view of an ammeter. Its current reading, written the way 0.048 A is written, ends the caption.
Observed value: -25 A
